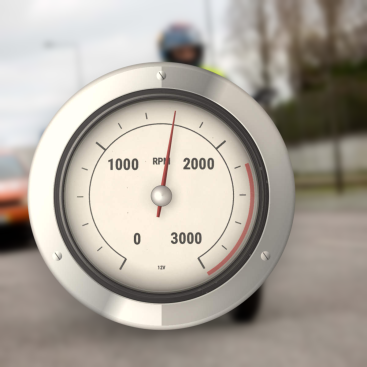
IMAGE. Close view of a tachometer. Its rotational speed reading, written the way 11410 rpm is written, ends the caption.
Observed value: 1600 rpm
